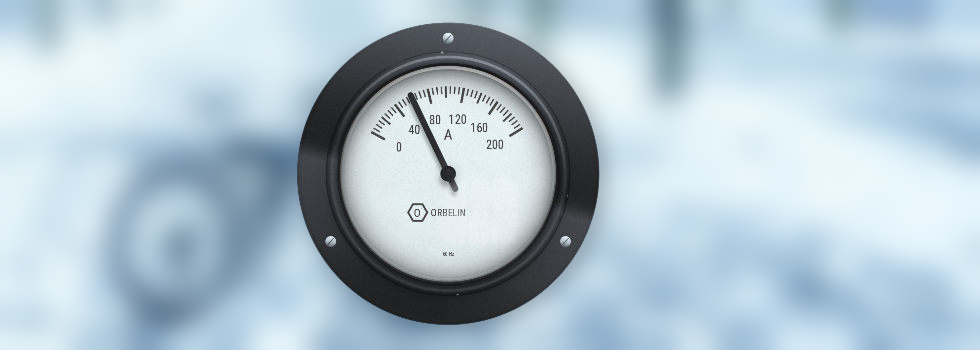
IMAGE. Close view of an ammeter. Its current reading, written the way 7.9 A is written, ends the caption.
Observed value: 60 A
